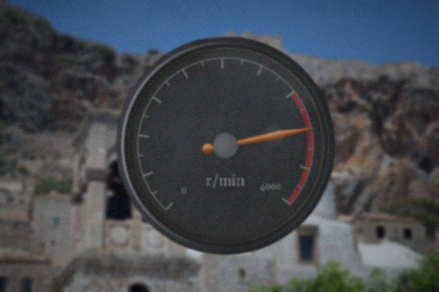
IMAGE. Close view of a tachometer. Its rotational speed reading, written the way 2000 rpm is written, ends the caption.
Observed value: 3200 rpm
